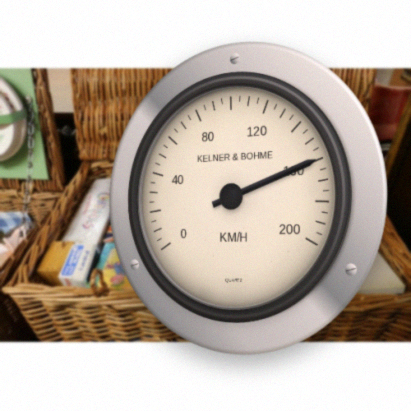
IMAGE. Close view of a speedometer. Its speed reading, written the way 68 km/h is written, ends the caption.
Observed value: 160 km/h
